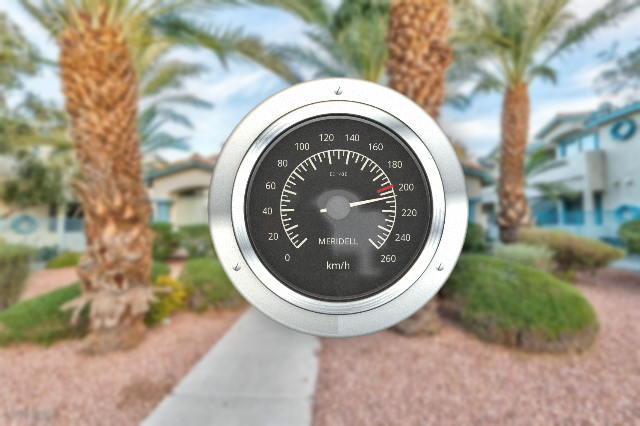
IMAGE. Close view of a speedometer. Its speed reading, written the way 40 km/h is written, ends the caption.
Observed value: 205 km/h
